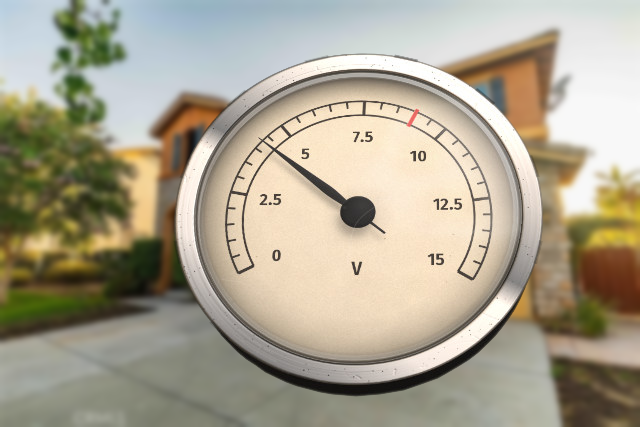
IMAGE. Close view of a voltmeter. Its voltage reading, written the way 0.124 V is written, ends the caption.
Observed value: 4.25 V
